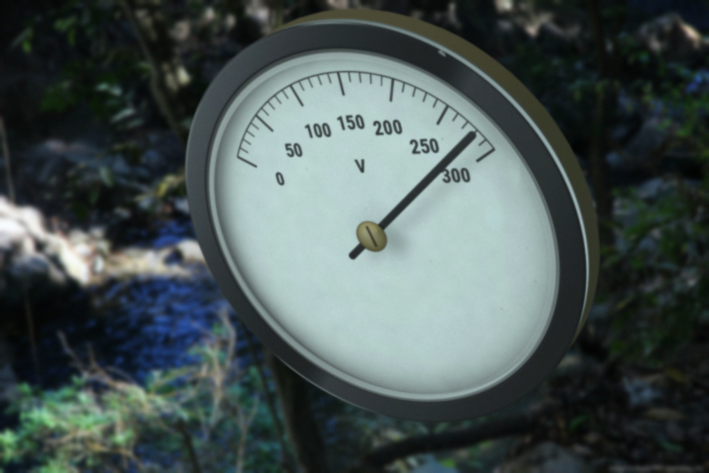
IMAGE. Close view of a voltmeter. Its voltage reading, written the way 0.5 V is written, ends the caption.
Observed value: 280 V
